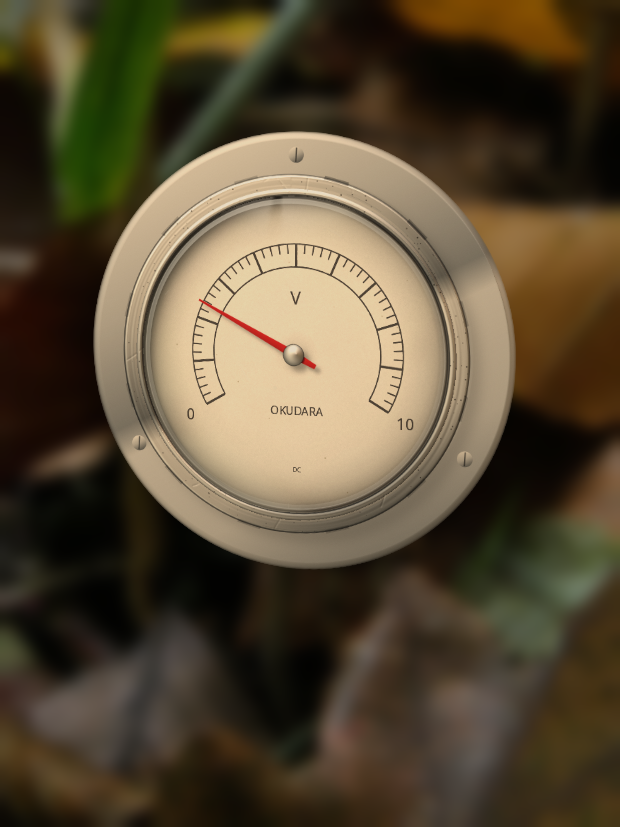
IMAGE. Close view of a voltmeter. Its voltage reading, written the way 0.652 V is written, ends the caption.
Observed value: 2.4 V
